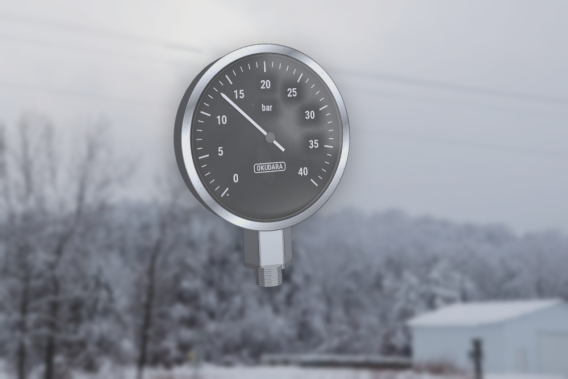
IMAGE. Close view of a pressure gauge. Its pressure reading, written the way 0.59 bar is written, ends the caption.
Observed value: 13 bar
